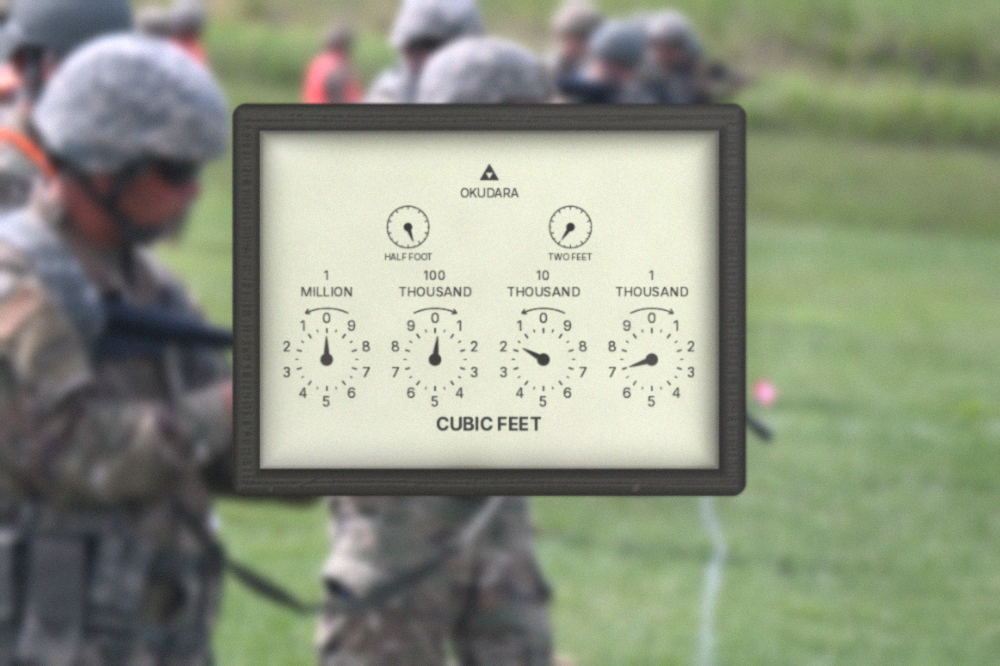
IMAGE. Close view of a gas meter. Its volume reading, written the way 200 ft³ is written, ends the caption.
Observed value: 1700 ft³
